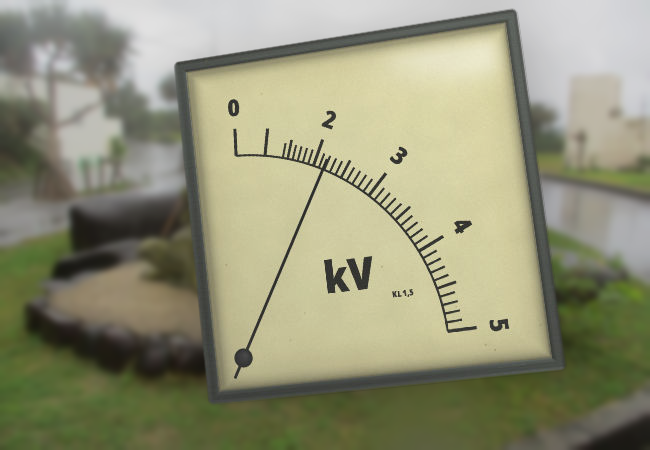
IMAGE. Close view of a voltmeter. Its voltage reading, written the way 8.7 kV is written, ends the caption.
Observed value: 2.2 kV
